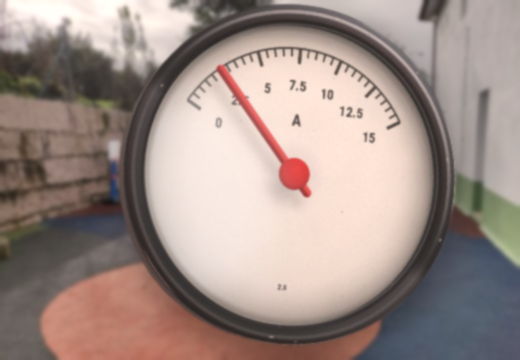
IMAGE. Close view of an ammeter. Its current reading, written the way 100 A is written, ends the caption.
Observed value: 2.5 A
